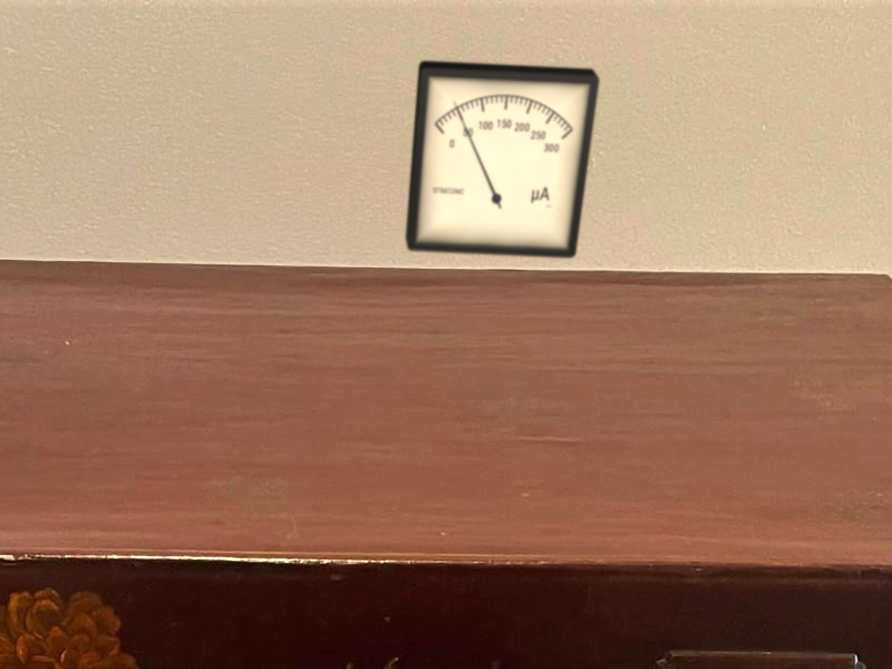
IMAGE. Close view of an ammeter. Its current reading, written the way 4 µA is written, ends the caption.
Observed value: 50 µA
